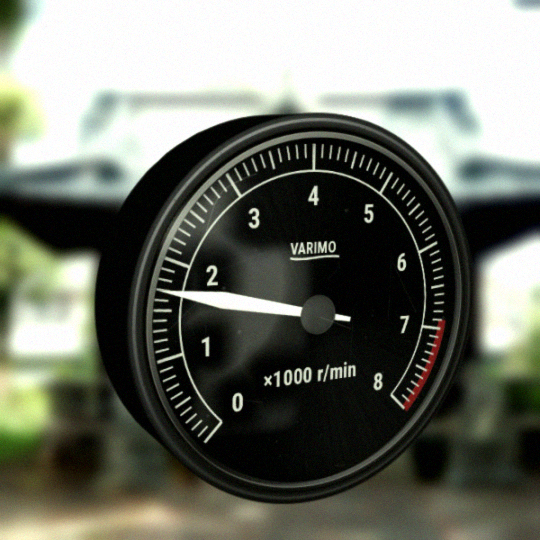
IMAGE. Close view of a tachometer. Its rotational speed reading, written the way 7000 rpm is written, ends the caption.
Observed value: 1700 rpm
